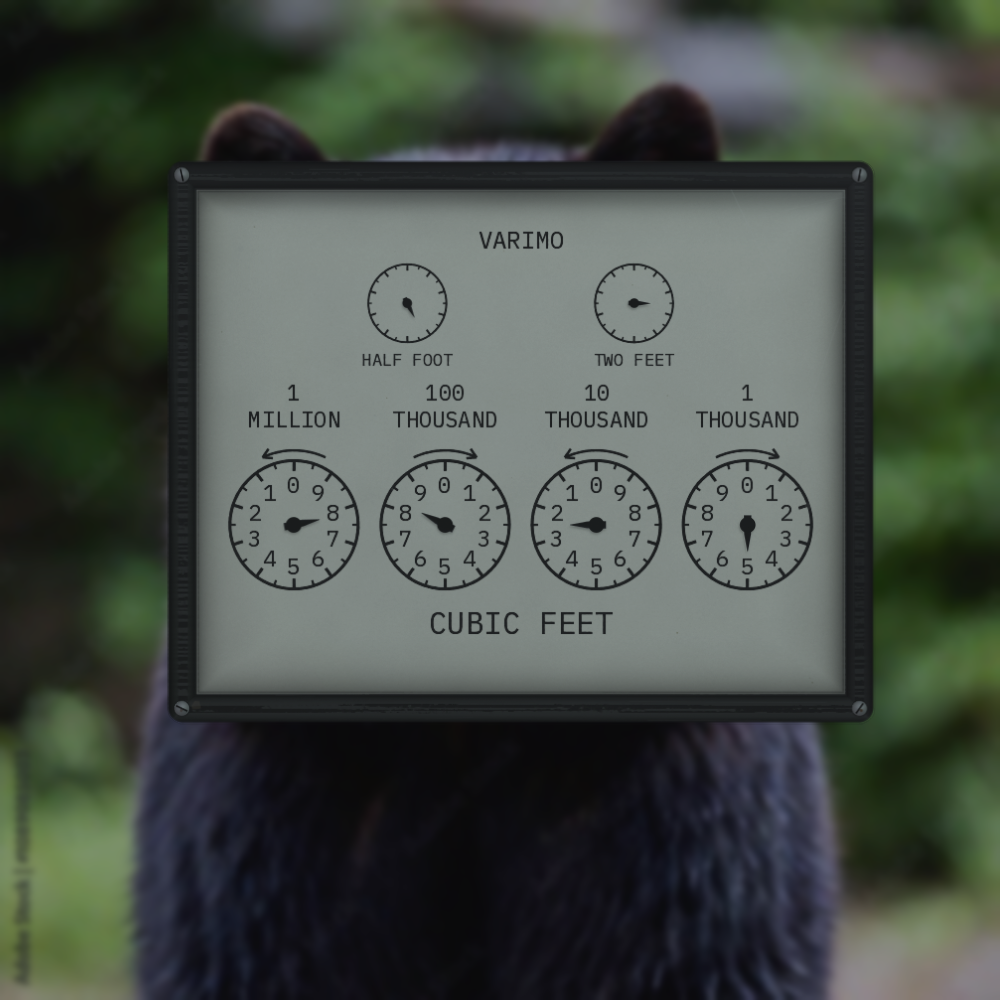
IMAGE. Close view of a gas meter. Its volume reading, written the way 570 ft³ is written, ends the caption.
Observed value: 782500 ft³
